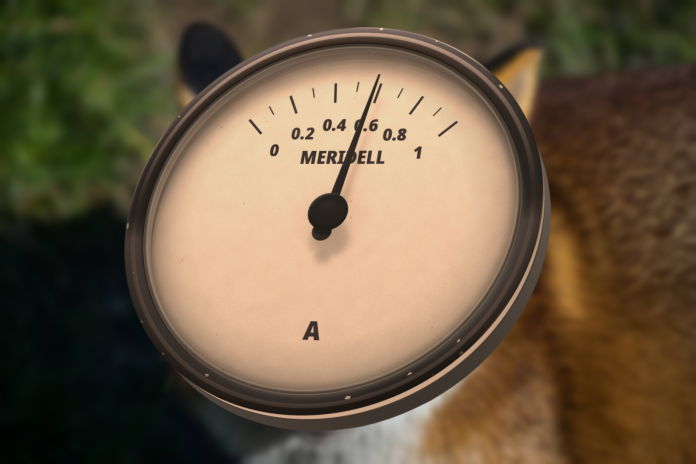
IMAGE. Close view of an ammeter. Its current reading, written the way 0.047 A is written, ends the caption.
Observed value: 0.6 A
